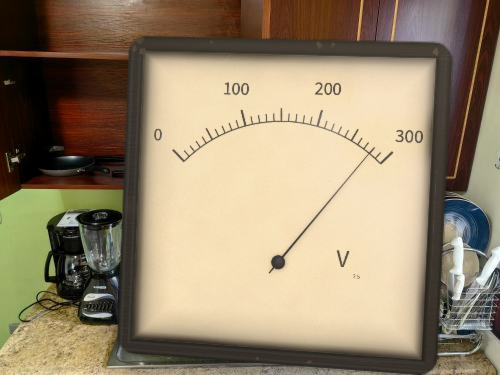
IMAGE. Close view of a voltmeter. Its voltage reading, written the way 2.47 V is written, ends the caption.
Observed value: 280 V
